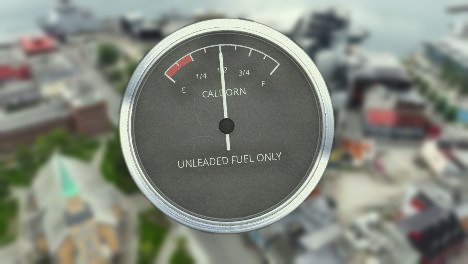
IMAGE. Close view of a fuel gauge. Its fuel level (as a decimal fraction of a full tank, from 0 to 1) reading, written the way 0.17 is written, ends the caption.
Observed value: 0.5
